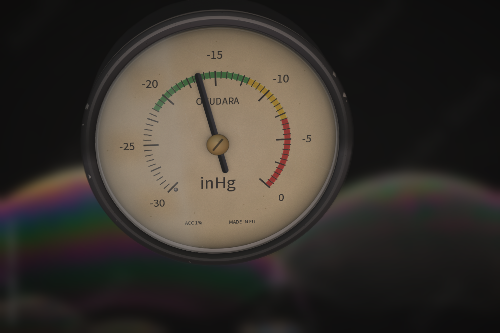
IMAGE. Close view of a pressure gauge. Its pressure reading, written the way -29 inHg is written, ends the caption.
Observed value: -16.5 inHg
